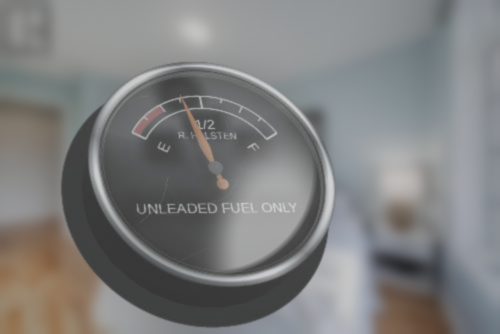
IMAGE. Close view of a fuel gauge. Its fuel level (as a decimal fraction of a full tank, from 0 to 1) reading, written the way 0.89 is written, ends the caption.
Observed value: 0.375
